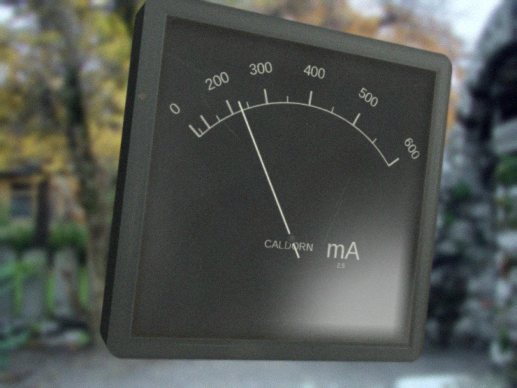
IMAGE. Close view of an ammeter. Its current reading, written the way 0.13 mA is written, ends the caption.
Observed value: 225 mA
